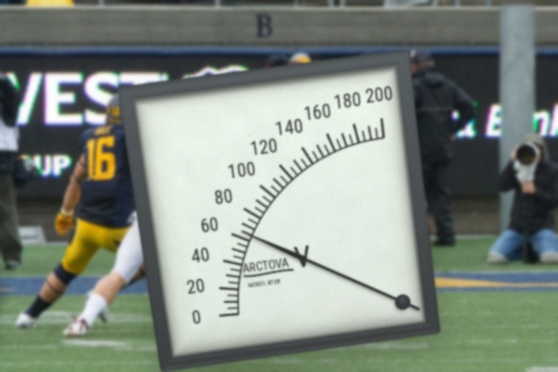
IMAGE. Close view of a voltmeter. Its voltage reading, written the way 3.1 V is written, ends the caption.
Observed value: 65 V
